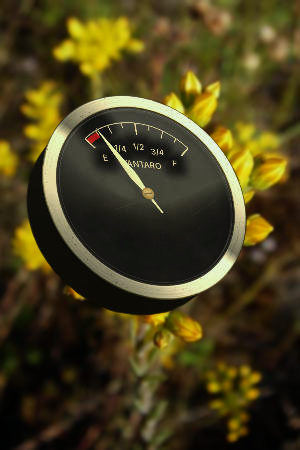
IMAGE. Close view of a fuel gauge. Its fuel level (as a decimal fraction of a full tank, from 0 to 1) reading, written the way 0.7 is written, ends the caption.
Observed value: 0.125
